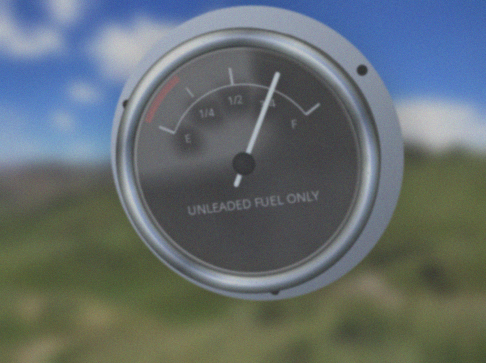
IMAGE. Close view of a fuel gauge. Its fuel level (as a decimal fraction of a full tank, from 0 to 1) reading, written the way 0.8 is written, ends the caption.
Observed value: 0.75
